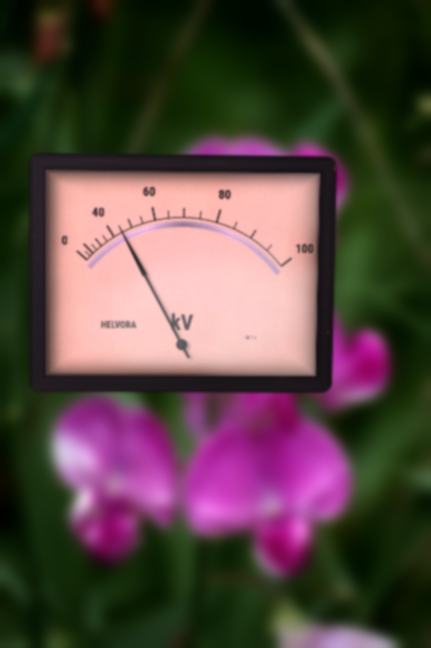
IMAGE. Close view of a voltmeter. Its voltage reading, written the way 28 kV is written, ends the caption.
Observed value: 45 kV
